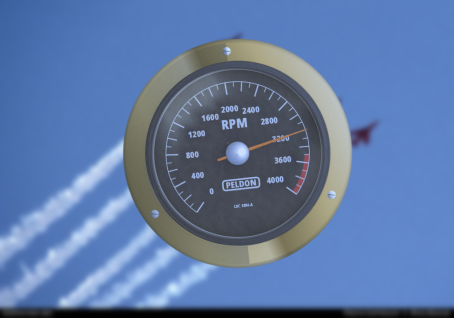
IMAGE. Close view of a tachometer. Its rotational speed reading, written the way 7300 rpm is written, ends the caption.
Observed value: 3200 rpm
